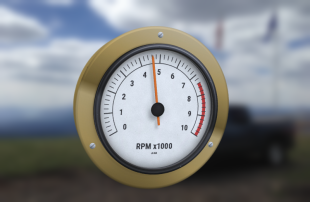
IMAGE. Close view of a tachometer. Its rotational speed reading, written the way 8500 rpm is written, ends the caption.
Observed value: 4600 rpm
